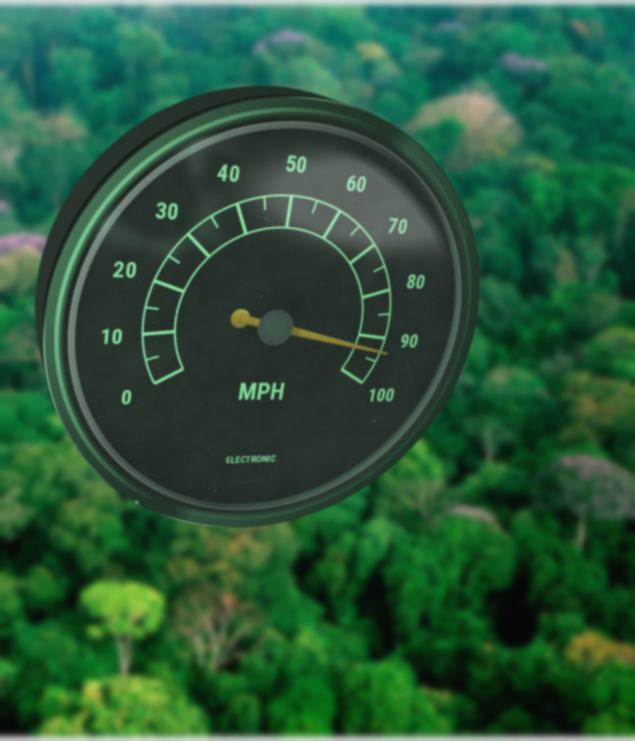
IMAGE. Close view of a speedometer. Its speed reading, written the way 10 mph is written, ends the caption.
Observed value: 92.5 mph
